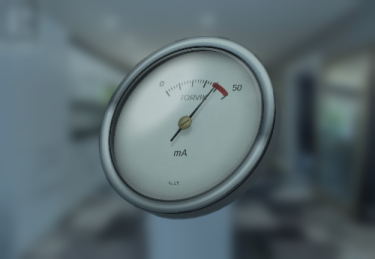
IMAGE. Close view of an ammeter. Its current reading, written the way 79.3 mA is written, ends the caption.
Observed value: 40 mA
